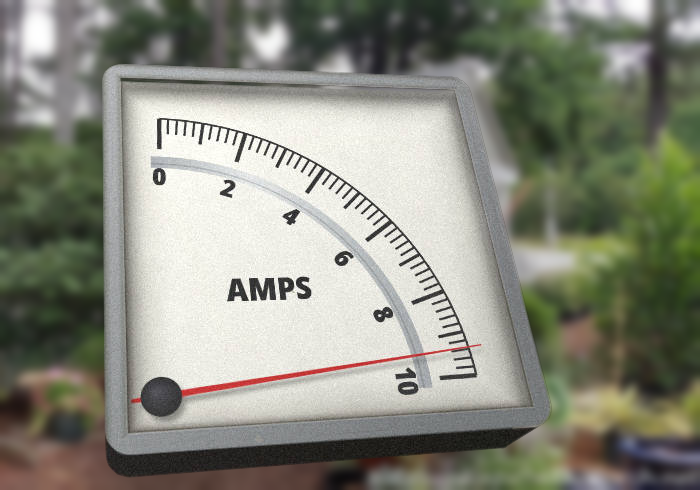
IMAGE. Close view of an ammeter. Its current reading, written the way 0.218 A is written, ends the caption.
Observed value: 9.4 A
